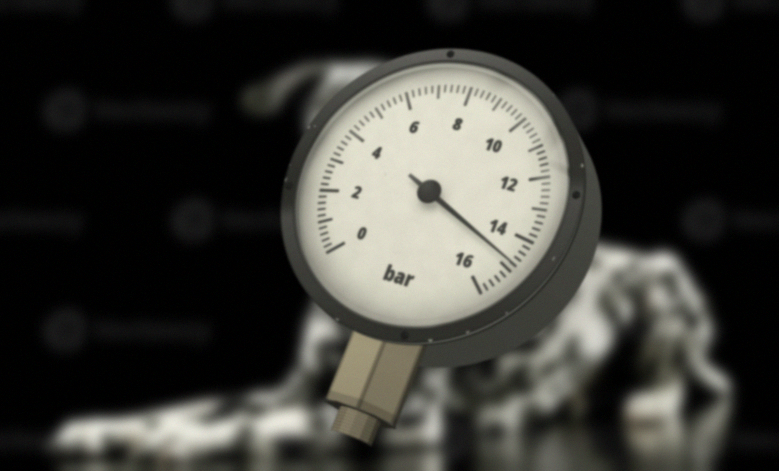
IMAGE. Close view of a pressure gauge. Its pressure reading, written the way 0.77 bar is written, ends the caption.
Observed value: 14.8 bar
